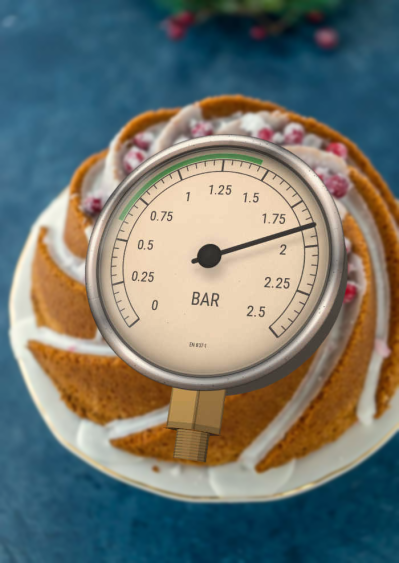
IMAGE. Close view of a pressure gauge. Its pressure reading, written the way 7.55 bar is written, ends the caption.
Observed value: 1.9 bar
